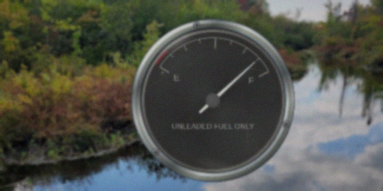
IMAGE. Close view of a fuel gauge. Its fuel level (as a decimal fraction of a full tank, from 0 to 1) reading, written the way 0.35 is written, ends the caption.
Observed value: 0.875
